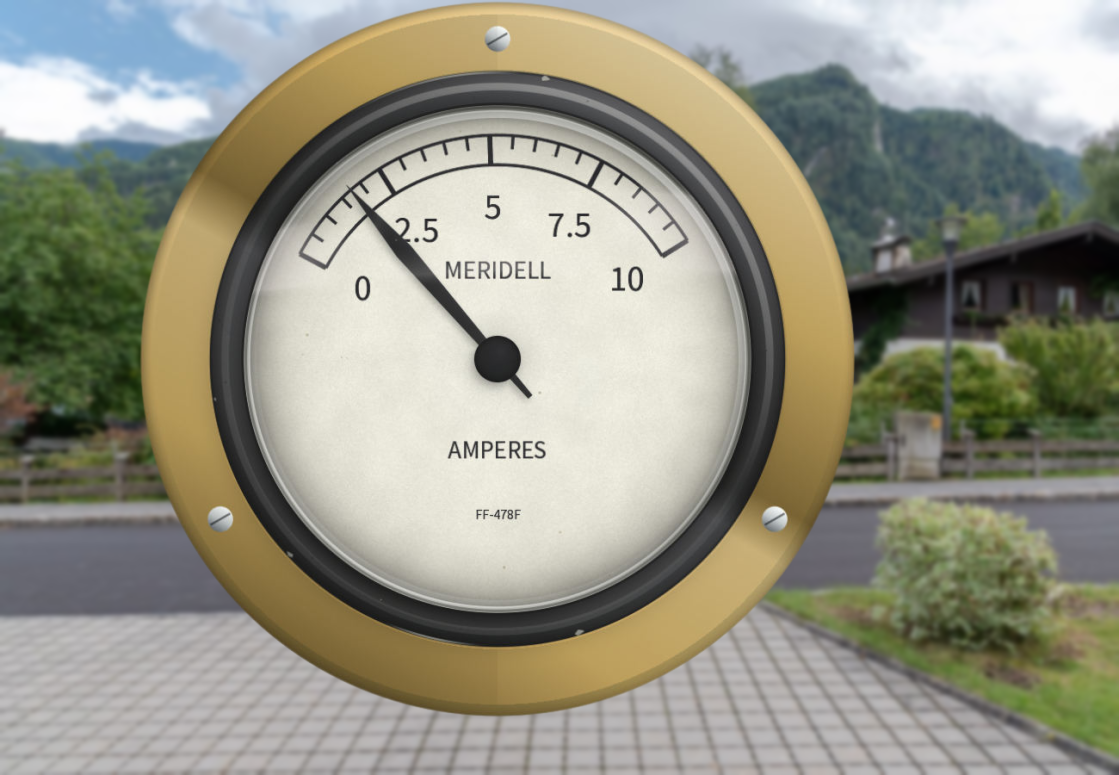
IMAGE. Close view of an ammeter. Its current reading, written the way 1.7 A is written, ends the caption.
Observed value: 1.75 A
